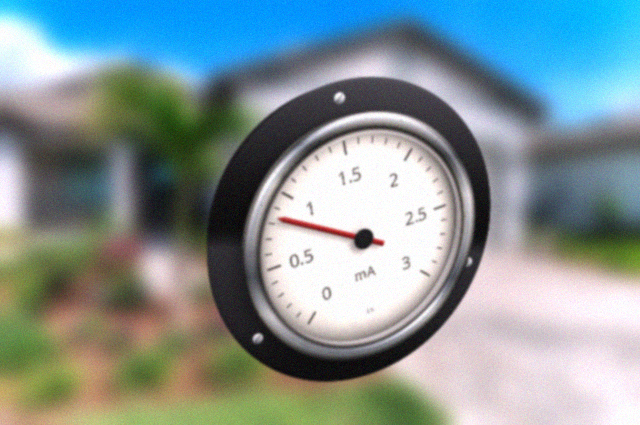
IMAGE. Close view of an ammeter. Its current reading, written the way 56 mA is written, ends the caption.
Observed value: 0.85 mA
